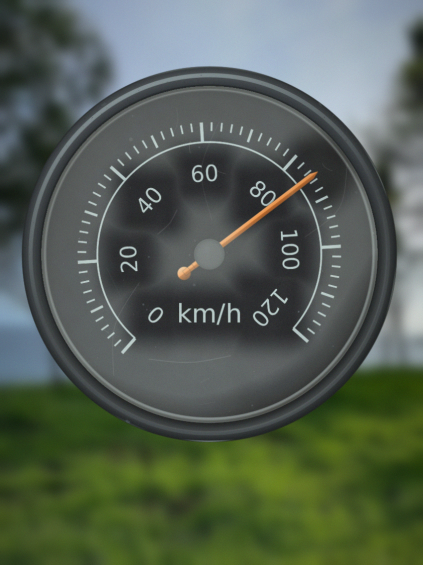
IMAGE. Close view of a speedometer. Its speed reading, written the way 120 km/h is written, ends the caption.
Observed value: 85 km/h
